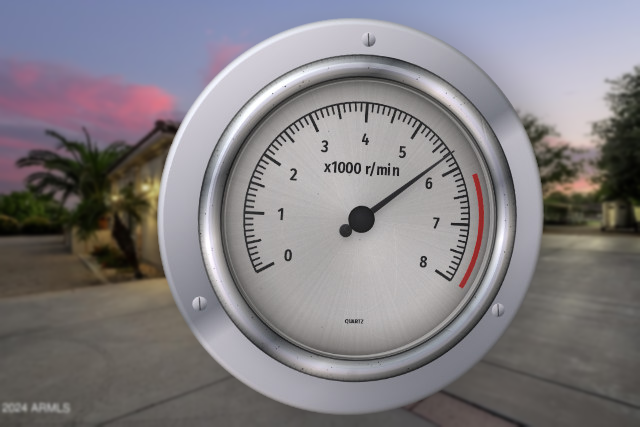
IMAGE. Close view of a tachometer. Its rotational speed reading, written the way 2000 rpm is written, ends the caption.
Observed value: 5700 rpm
